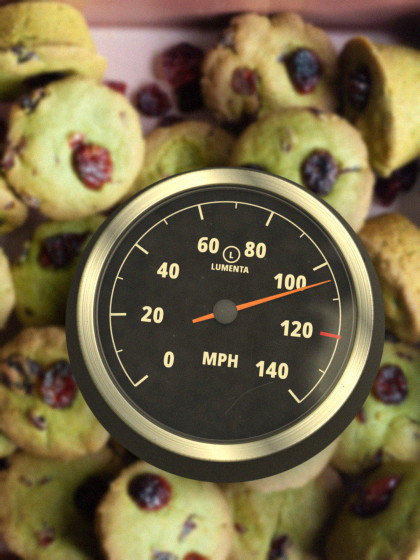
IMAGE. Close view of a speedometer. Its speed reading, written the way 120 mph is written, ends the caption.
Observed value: 105 mph
